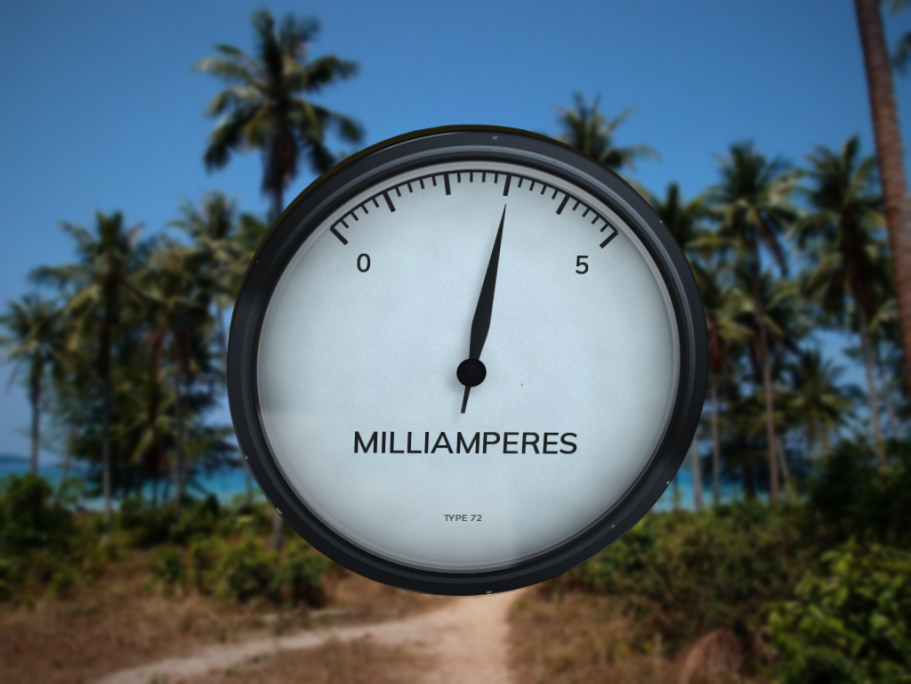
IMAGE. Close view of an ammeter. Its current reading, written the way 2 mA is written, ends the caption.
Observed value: 3 mA
